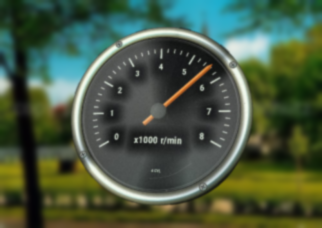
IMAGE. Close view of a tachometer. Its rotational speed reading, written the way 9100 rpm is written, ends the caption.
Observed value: 5600 rpm
